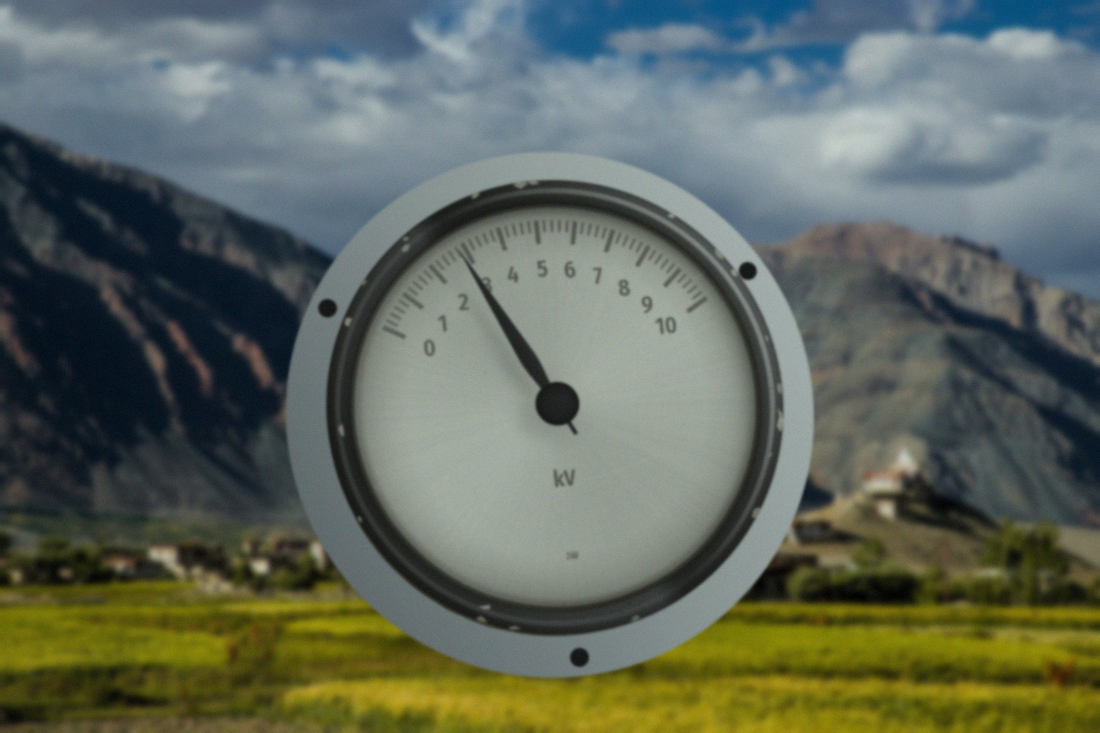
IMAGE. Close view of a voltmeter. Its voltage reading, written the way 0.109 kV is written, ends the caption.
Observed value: 2.8 kV
